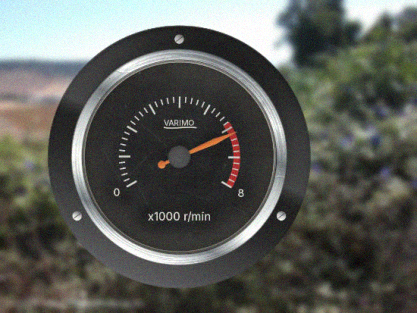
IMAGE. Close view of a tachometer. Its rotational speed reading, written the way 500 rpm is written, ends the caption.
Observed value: 6200 rpm
